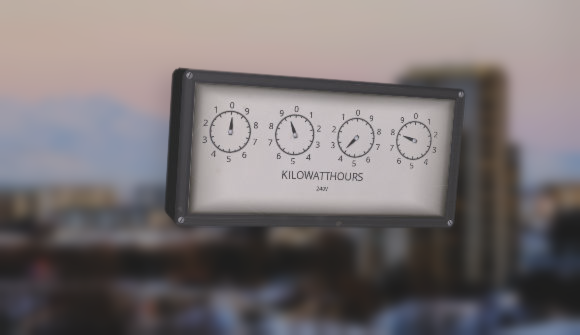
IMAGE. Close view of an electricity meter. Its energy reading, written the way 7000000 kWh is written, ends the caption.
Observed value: 9938 kWh
